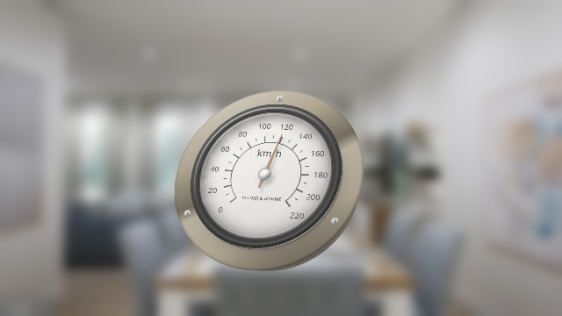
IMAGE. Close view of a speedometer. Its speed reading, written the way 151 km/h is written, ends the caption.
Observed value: 120 km/h
